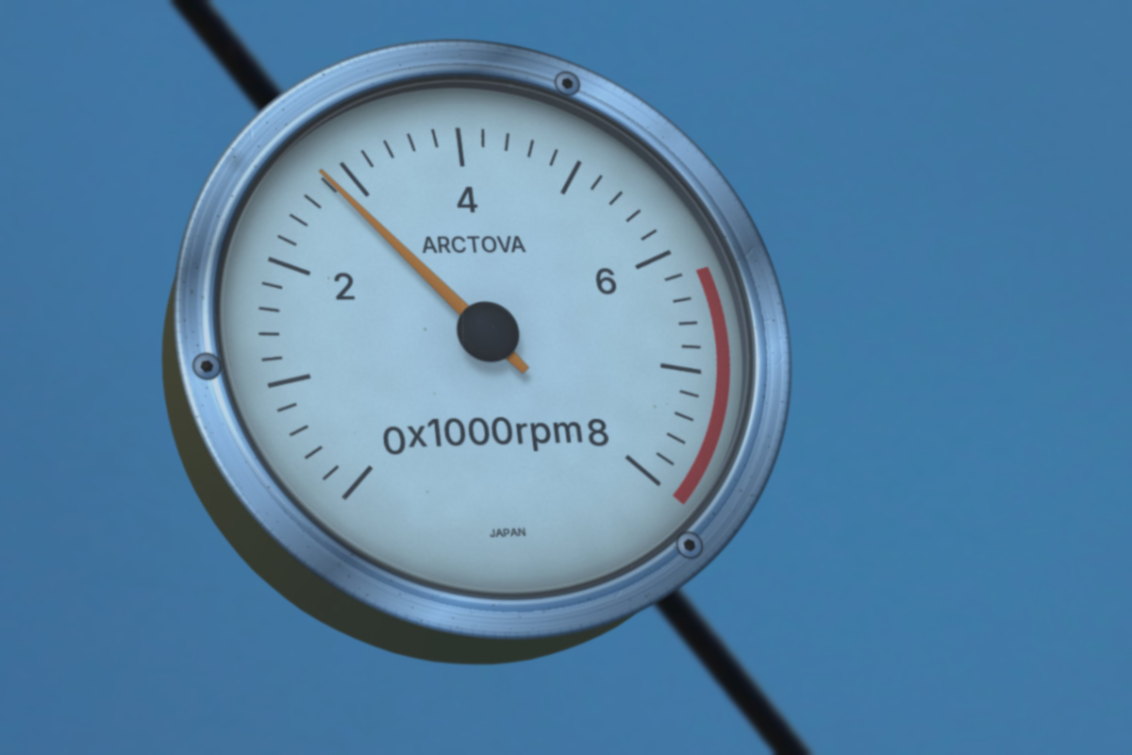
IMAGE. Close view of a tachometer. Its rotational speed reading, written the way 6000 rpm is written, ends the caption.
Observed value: 2800 rpm
